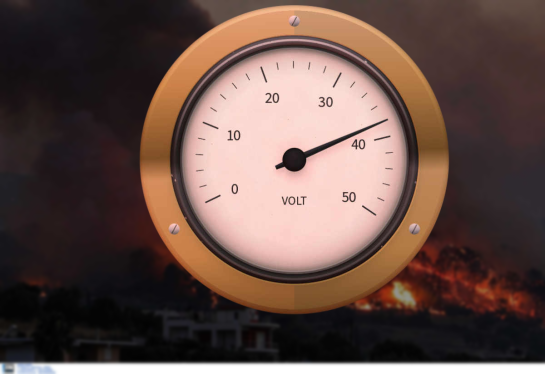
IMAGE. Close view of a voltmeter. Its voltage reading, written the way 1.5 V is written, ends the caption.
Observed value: 38 V
